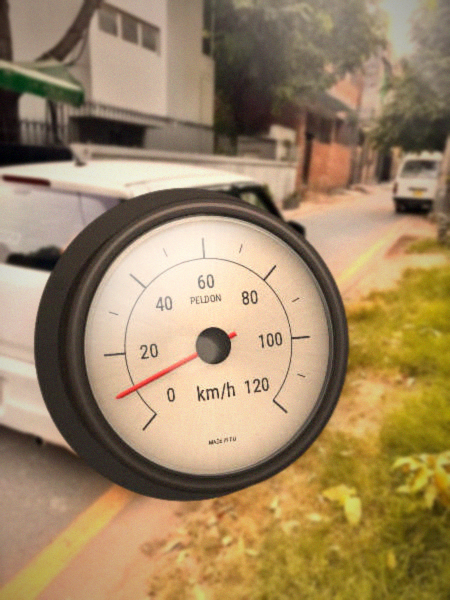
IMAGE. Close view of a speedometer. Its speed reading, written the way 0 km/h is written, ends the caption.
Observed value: 10 km/h
